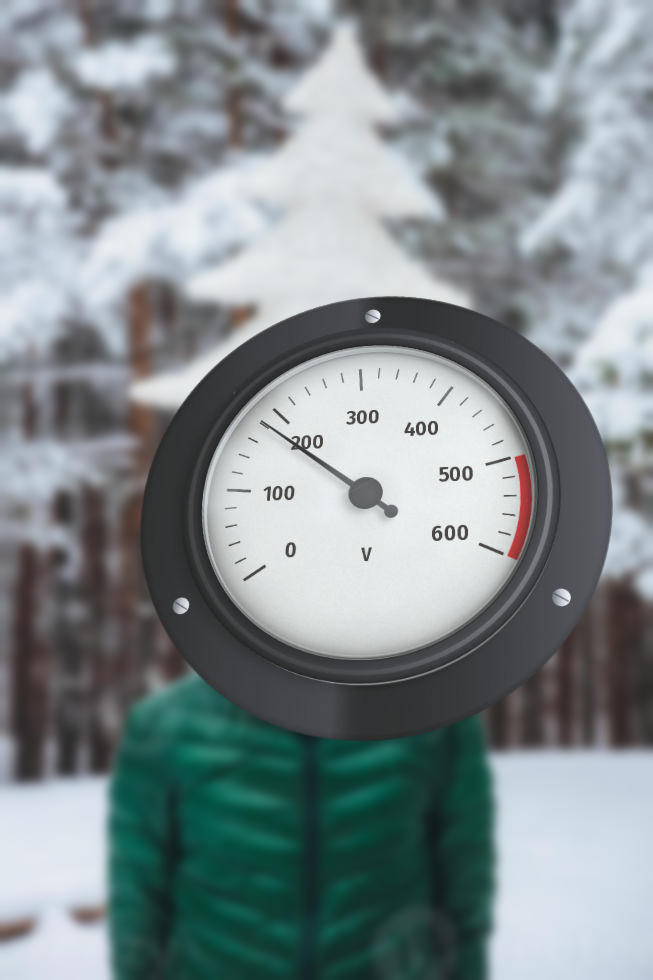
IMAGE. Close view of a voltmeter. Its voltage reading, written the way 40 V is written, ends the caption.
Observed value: 180 V
